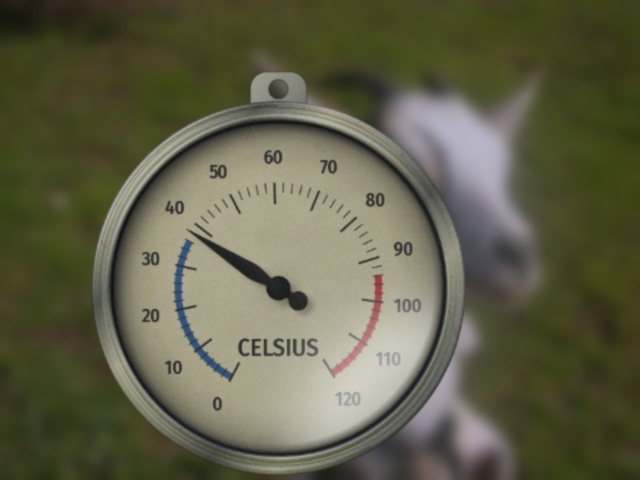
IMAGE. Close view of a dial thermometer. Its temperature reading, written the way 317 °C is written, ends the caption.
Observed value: 38 °C
